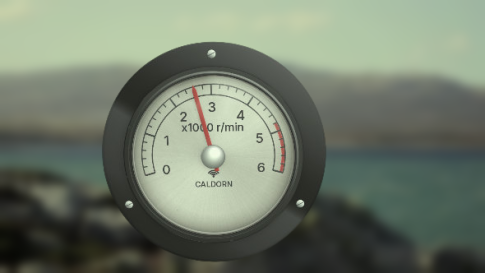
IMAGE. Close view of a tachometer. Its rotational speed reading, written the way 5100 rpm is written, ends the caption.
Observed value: 2600 rpm
